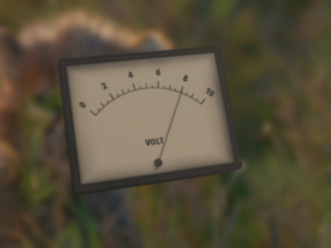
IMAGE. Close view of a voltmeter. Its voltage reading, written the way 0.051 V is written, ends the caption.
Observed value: 8 V
